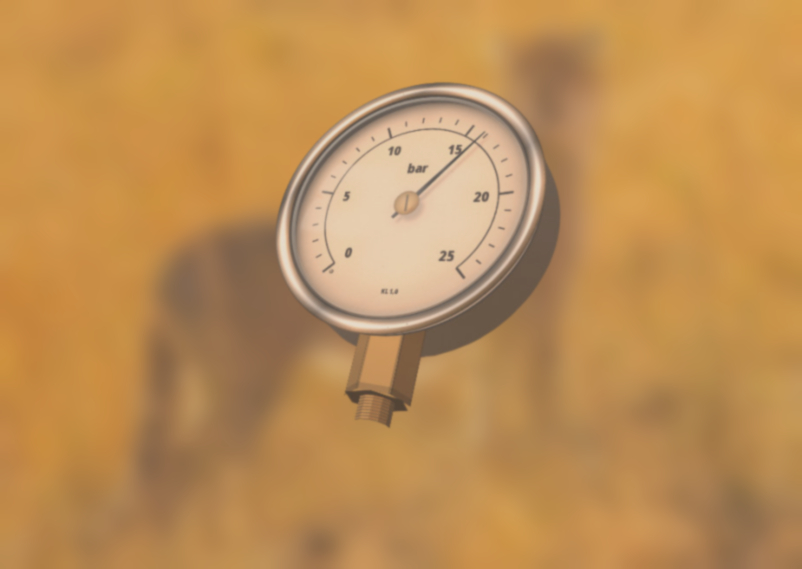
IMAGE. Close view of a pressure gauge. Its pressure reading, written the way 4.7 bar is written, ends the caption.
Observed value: 16 bar
